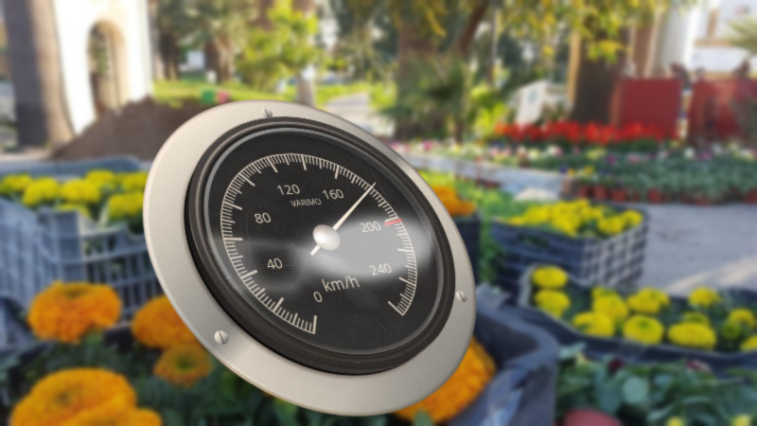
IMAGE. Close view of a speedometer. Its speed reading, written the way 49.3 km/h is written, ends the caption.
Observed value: 180 km/h
